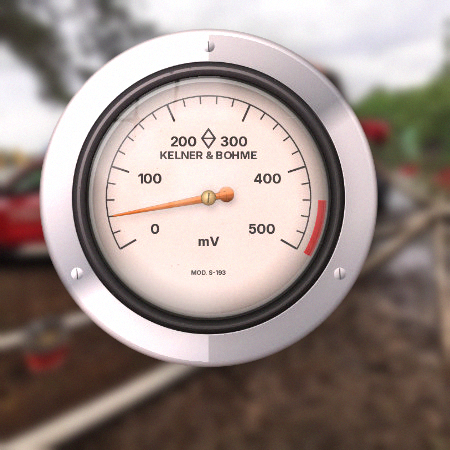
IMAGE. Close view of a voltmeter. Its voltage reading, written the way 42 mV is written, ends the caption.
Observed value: 40 mV
